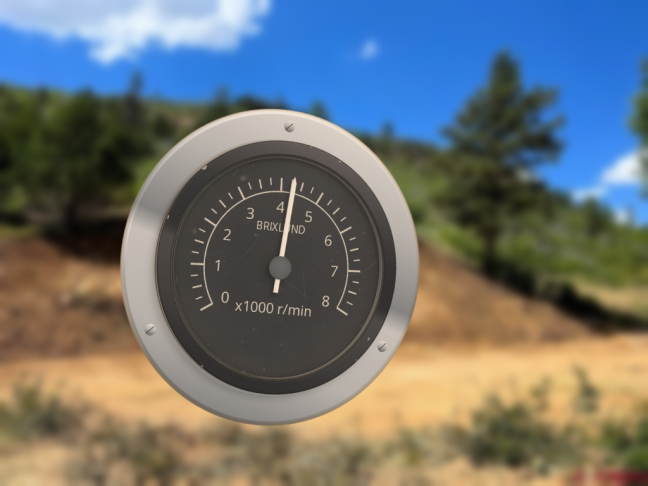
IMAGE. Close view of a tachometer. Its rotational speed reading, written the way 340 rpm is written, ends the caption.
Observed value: 4250 rpm
